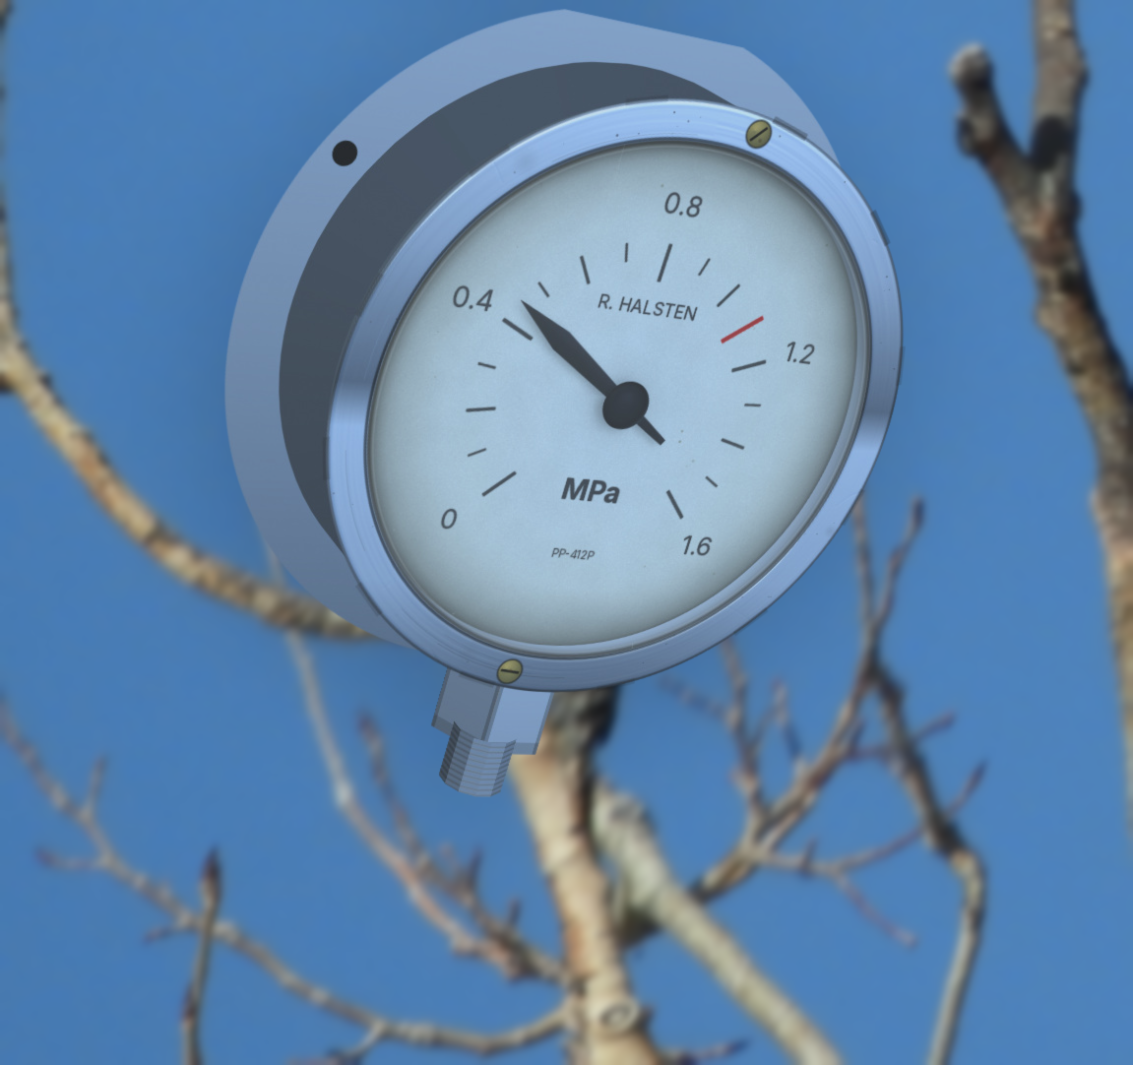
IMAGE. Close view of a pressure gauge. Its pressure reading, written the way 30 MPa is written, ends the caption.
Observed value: 0.45 MPa
